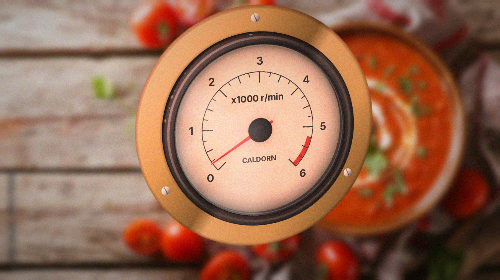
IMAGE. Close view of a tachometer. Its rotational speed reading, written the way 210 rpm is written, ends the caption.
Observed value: 250 rpm
